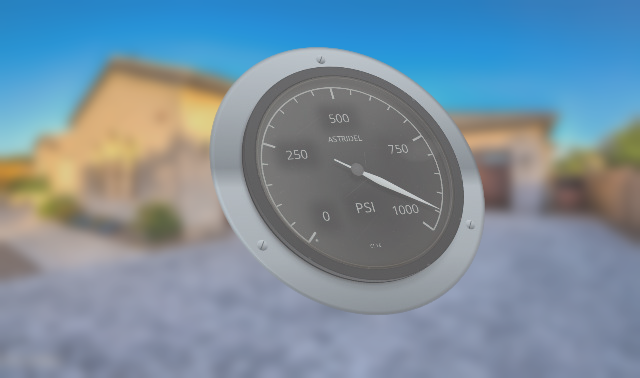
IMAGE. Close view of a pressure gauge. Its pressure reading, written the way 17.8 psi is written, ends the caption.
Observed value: 950 psi
